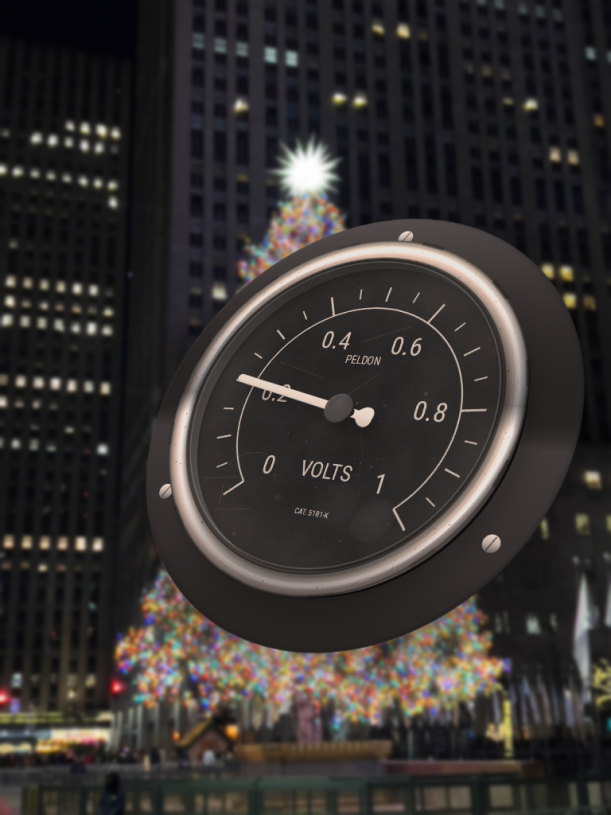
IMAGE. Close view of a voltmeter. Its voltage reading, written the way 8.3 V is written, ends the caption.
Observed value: 0.2 V
